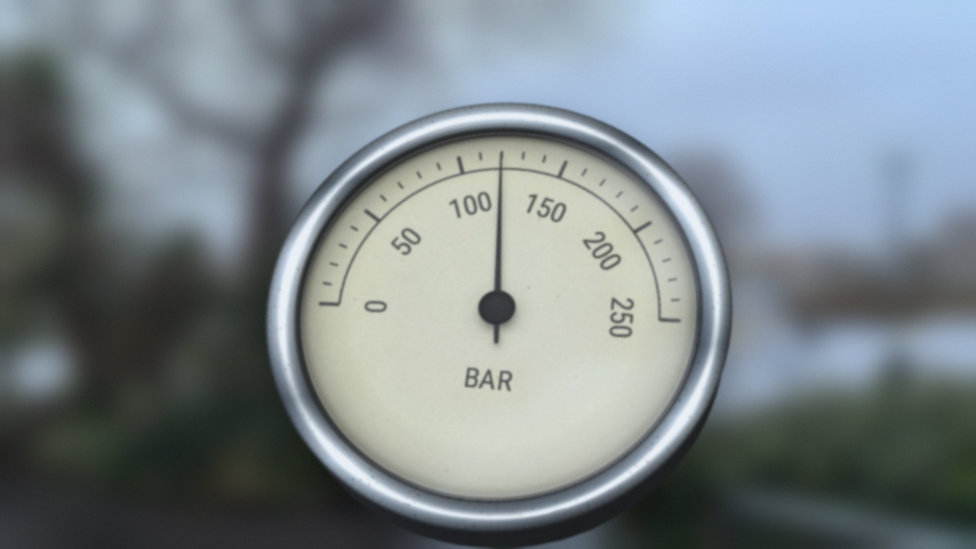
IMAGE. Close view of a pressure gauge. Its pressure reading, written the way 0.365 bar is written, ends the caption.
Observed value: 120 bar
